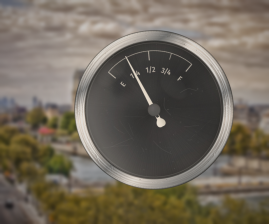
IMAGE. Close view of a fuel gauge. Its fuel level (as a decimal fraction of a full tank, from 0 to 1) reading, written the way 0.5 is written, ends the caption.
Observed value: 0.25
